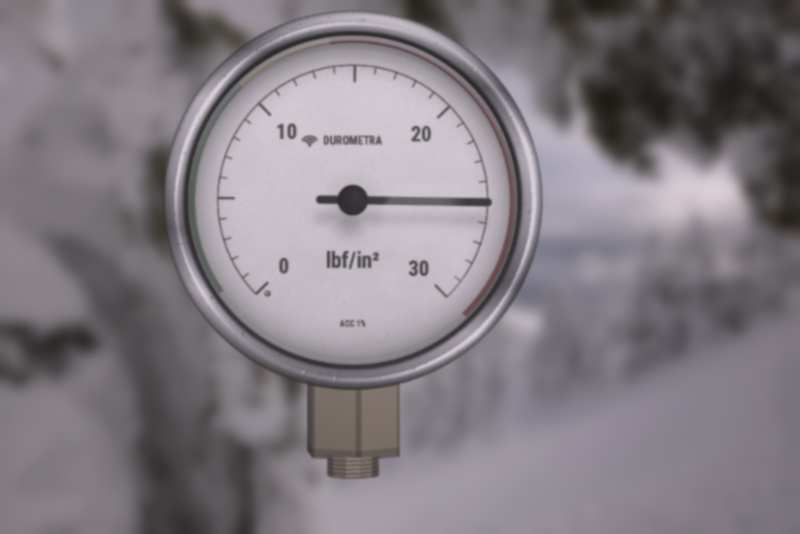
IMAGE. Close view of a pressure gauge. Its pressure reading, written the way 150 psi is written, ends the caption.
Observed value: 25 psi
